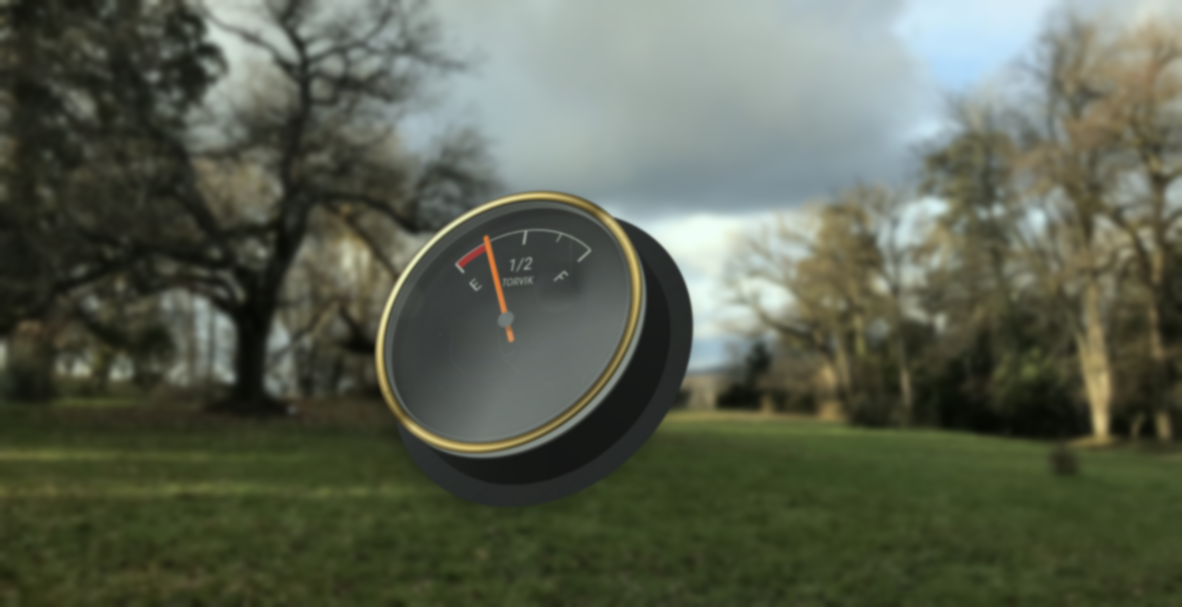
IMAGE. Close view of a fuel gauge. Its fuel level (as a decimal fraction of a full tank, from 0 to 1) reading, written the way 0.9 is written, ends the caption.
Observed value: 0.25
